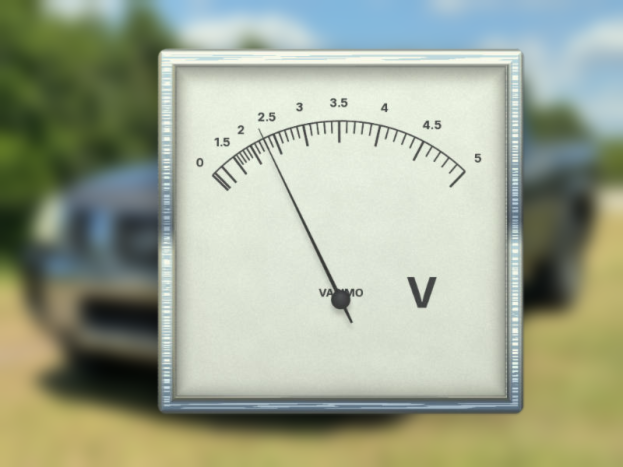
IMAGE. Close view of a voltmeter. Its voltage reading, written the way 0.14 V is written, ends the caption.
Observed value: 2.3 V
